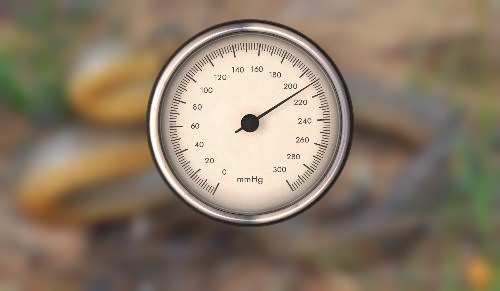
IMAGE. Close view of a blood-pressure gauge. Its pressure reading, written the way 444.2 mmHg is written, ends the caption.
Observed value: 210 mmHg
